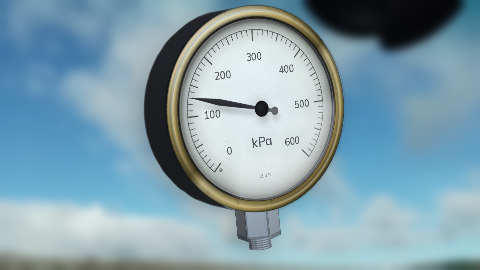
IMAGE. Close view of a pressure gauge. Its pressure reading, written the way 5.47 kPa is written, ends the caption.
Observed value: 130 kPa
